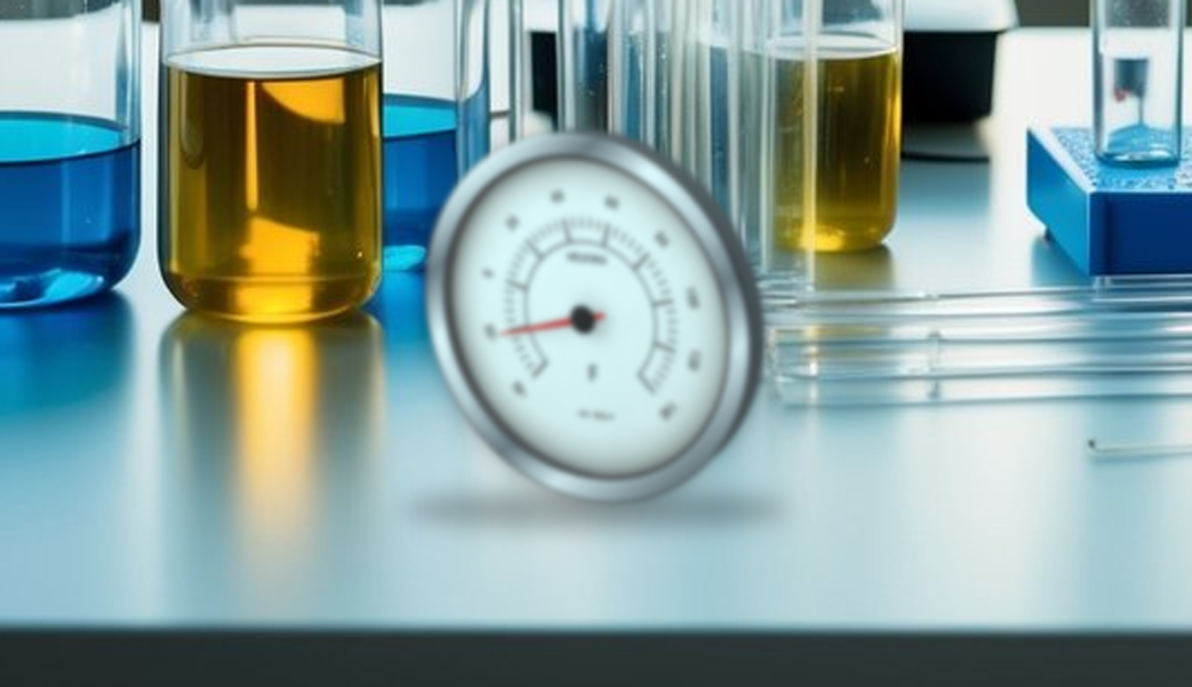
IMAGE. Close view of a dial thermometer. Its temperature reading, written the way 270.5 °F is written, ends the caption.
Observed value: -20 °F
